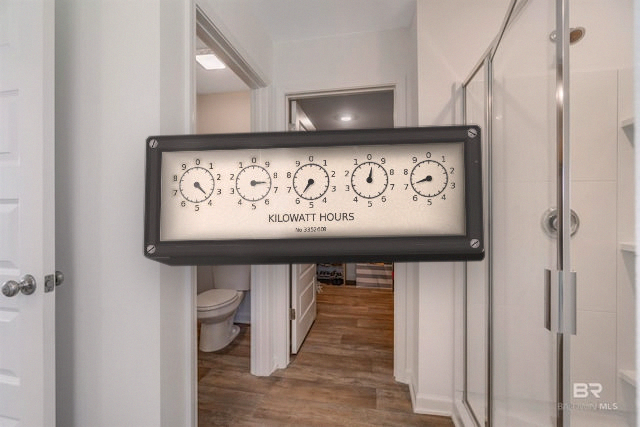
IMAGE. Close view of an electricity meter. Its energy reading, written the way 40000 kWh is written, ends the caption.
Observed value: 37597 kWh
